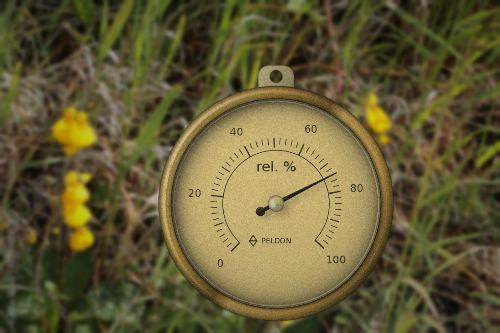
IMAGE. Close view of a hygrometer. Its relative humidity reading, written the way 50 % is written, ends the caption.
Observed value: 74 %
